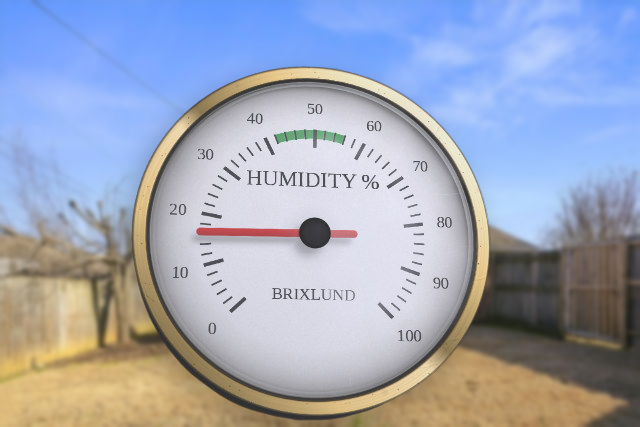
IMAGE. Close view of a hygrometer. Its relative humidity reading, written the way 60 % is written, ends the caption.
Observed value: 16 %
